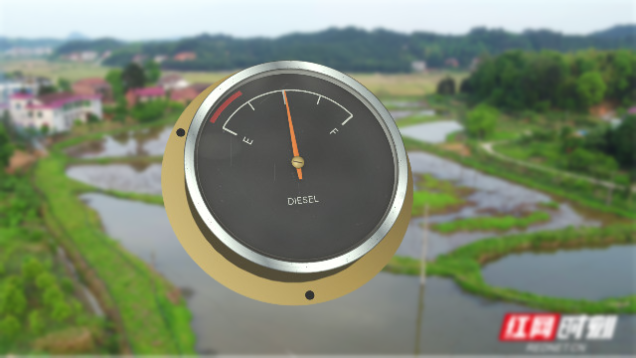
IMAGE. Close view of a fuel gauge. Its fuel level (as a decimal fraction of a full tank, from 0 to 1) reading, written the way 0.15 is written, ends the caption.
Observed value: 0.5
